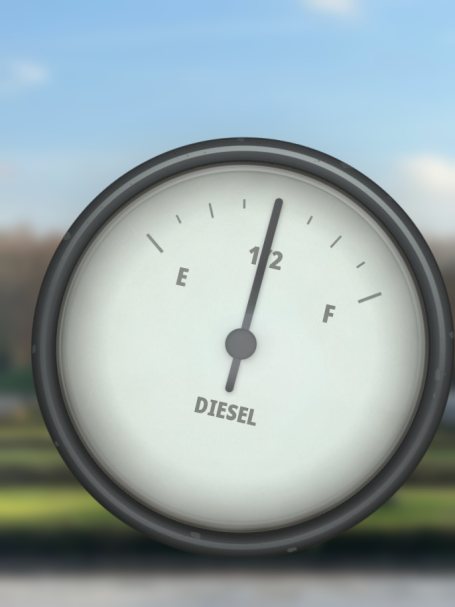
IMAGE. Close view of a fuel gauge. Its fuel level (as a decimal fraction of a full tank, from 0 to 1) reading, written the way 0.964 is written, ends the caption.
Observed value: 0.5
